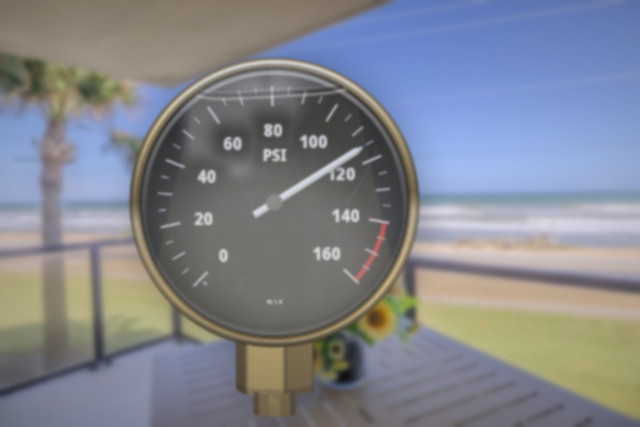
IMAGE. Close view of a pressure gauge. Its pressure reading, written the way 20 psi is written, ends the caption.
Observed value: 115 psi
